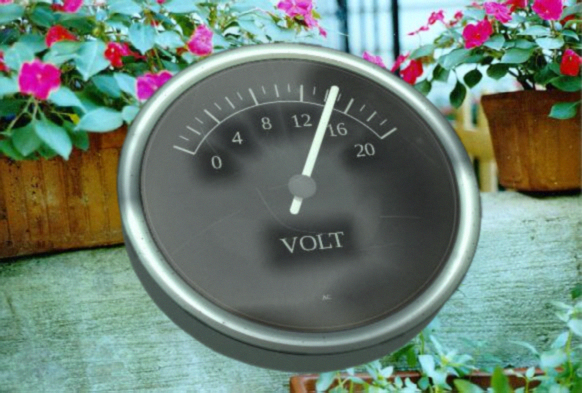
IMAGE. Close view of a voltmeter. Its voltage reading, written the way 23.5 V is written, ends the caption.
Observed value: 14.5 V
